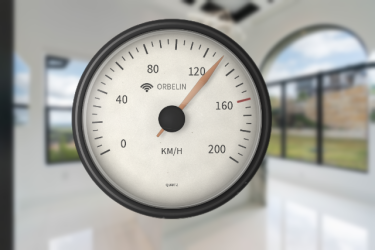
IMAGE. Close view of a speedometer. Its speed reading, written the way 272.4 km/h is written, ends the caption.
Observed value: 130 km/h
